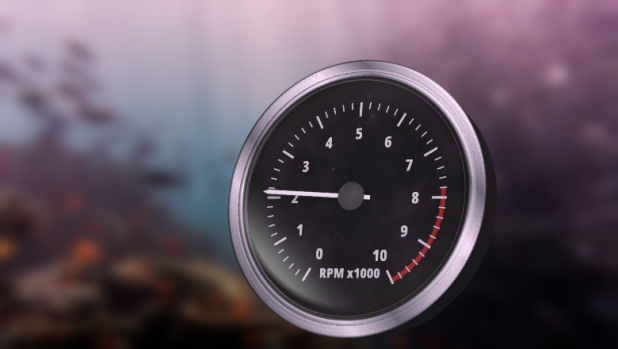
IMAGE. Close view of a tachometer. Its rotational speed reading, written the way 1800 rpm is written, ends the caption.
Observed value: 2100 rpm
